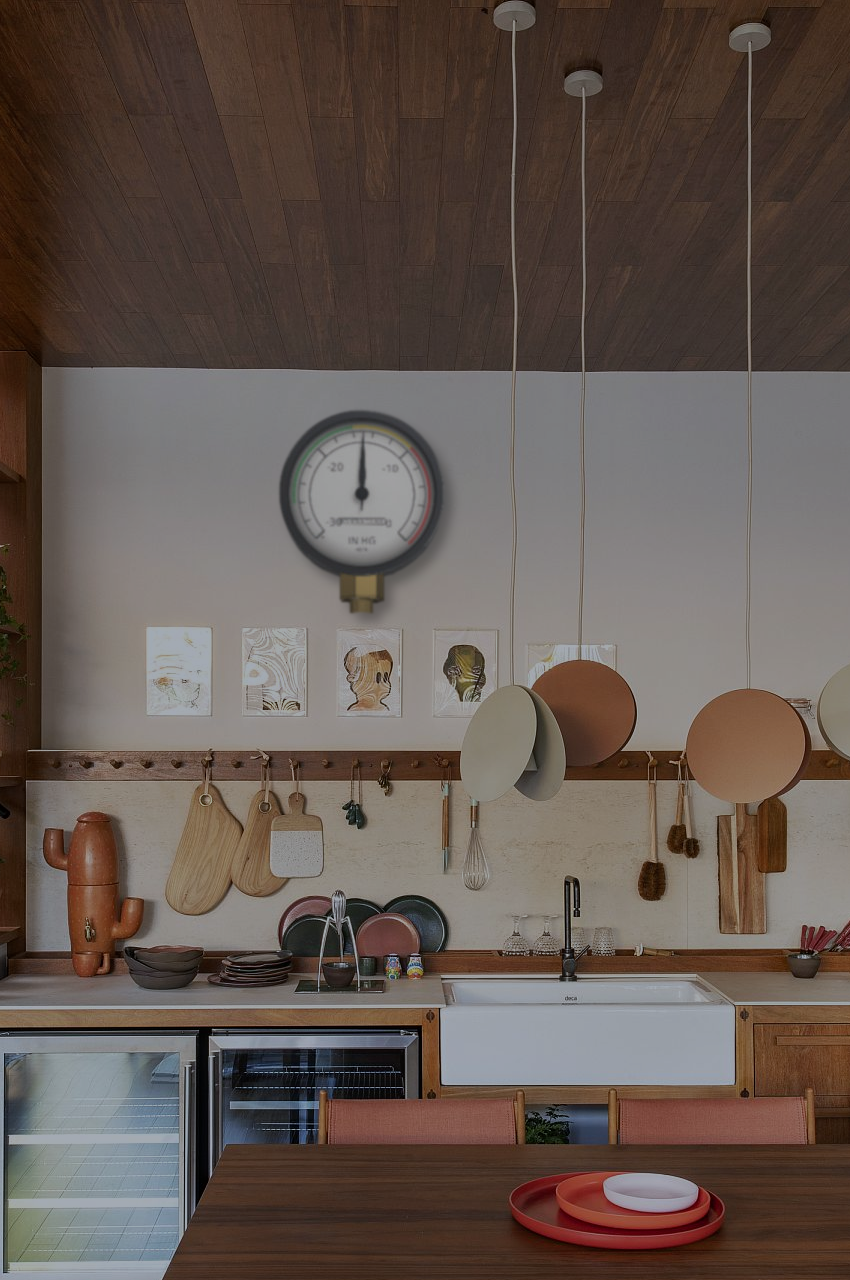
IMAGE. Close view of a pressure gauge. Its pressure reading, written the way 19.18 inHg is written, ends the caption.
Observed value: -15 inHg
